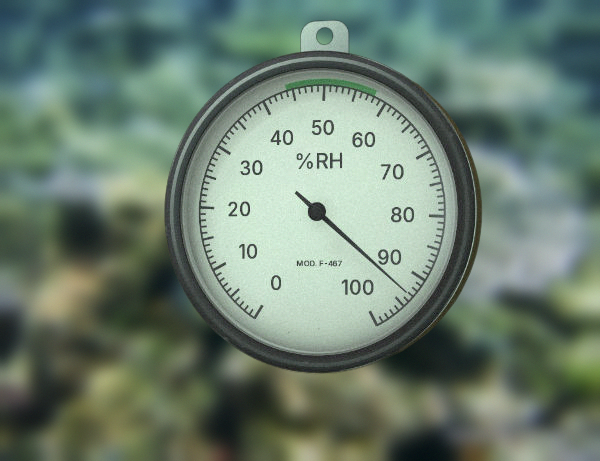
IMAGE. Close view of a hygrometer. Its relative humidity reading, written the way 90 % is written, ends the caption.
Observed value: 93 %
